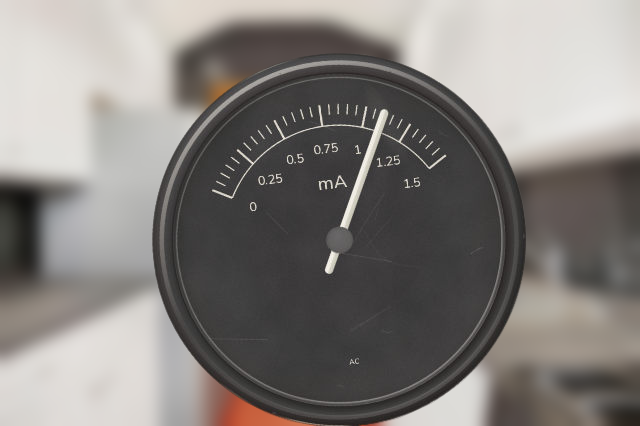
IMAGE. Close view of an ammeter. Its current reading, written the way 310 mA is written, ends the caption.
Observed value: 1.1 mA
